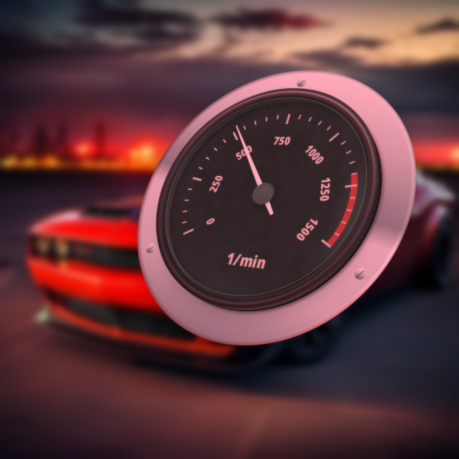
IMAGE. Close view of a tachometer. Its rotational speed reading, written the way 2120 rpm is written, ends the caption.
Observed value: 525 rpm
